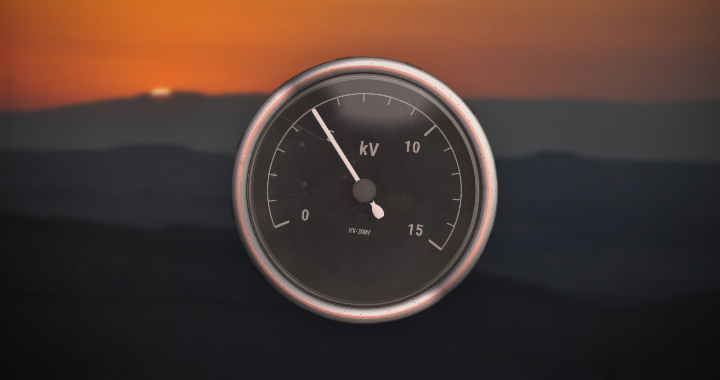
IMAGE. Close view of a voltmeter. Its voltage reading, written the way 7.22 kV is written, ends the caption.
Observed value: 5 kV
